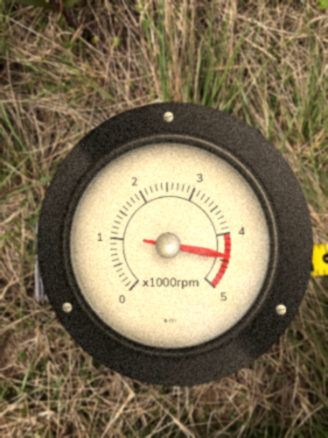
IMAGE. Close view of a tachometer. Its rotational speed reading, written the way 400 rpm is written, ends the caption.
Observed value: 4400 rpm
